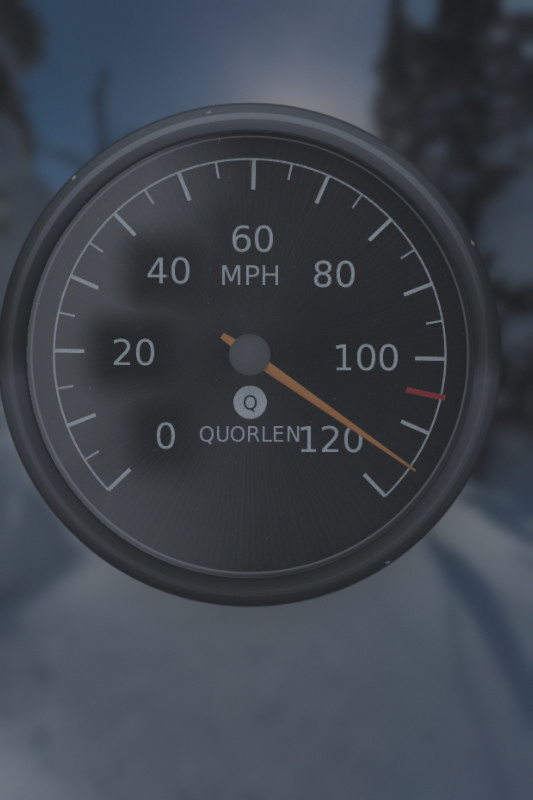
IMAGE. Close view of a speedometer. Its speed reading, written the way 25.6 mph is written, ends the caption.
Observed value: 115 mph
